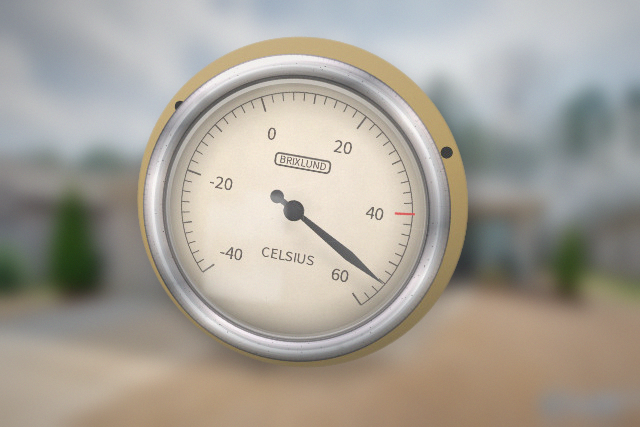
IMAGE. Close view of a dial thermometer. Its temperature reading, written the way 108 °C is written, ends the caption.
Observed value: 54 °C
